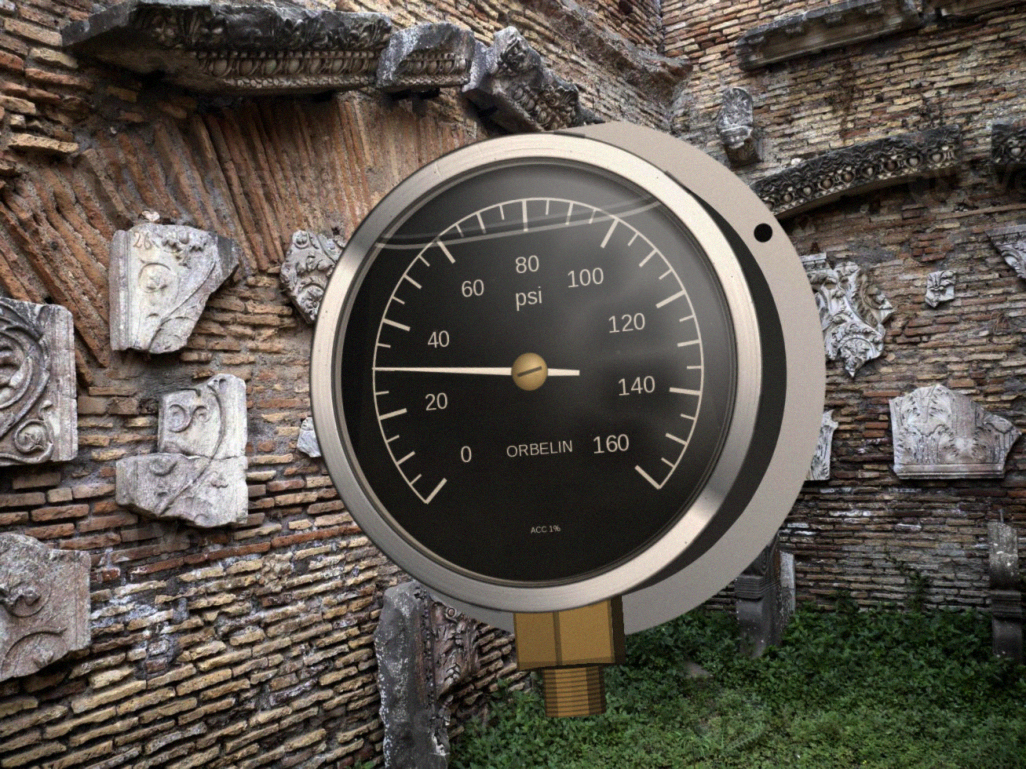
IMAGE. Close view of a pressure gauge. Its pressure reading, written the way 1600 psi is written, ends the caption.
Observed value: 30 psi
